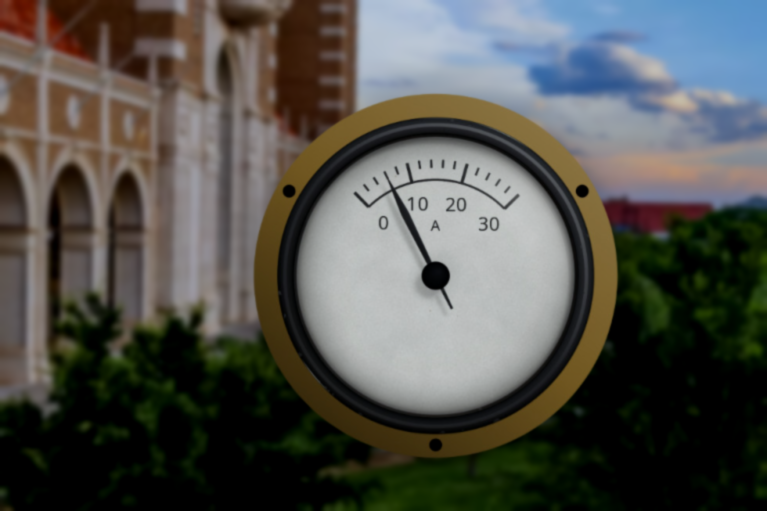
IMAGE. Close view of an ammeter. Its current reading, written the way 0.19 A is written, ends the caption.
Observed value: 6 A
